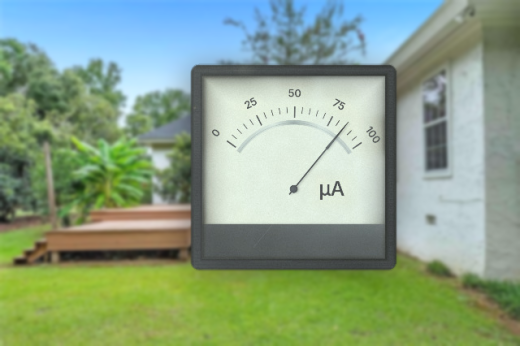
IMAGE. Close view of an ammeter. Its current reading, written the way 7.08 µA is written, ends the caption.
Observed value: 85 µA
